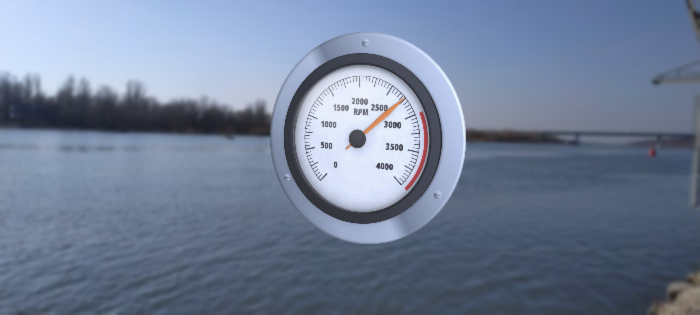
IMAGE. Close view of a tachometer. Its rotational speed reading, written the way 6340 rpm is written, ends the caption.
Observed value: 2750 rpm
